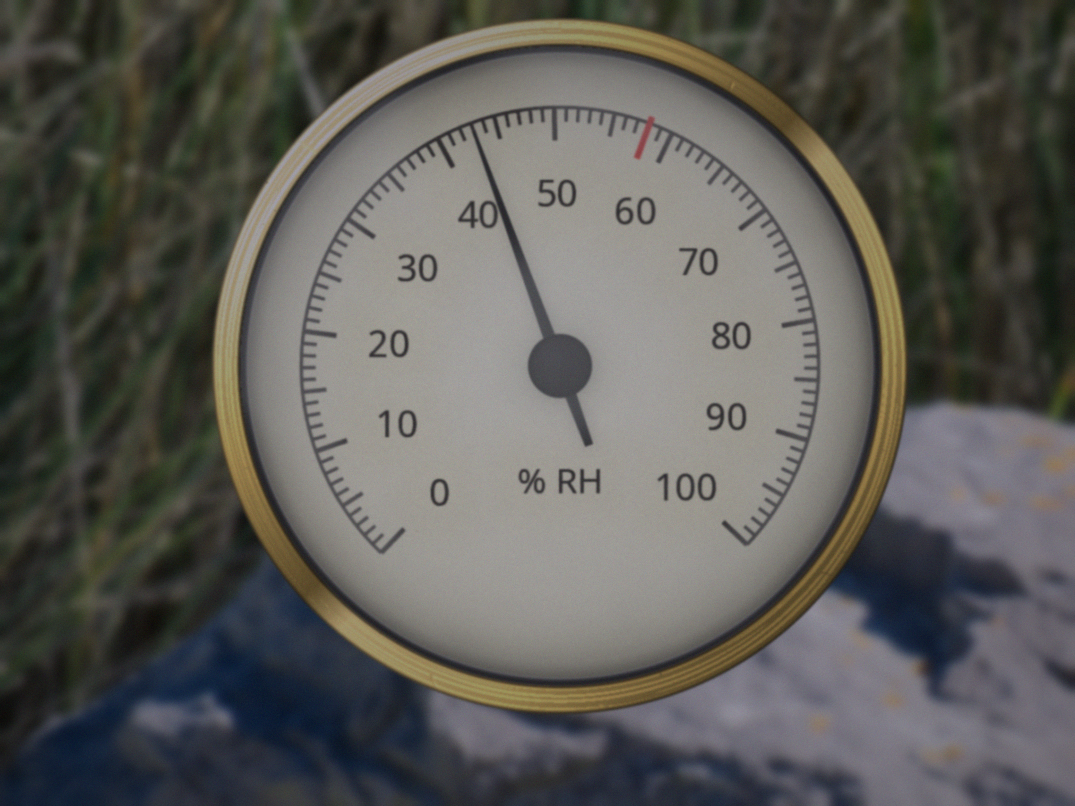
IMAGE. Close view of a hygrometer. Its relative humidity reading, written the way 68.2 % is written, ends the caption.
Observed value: 43 %
